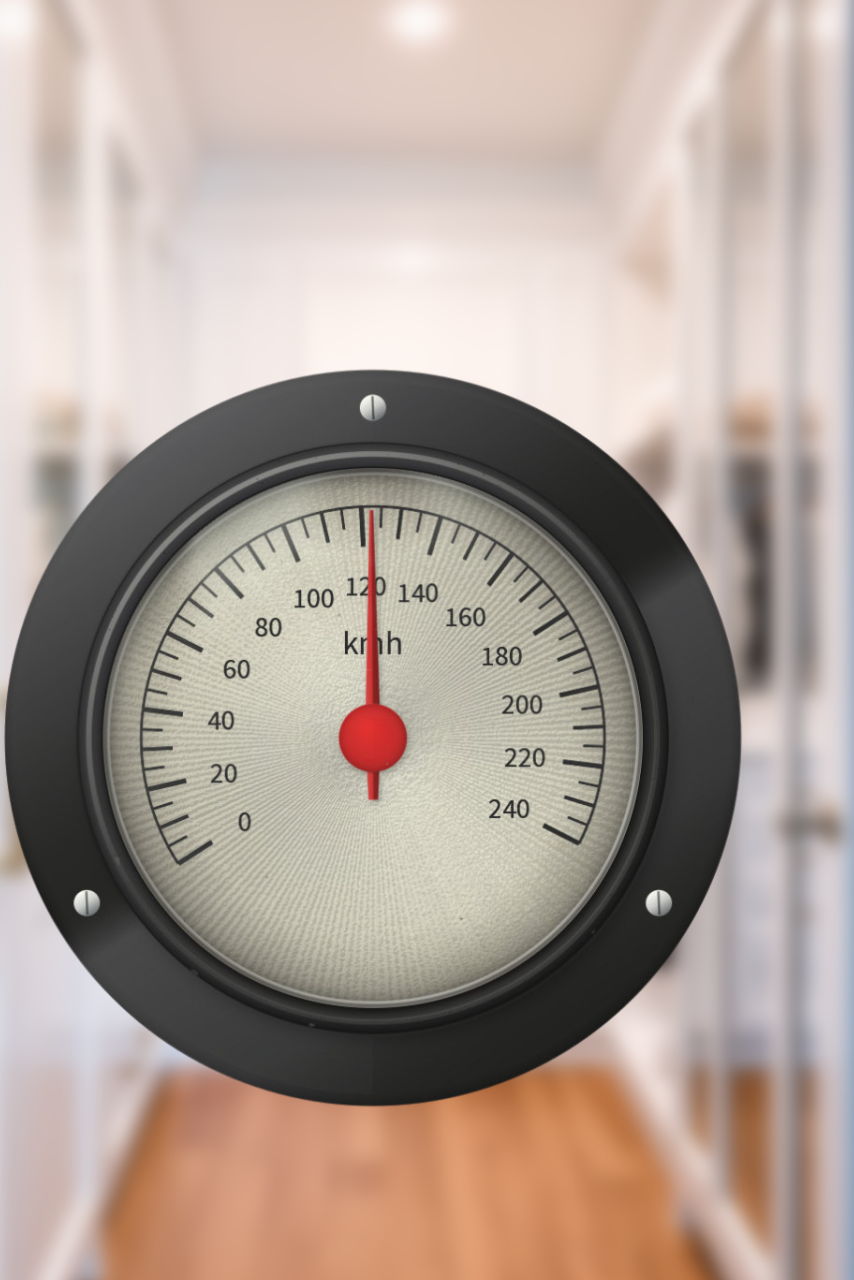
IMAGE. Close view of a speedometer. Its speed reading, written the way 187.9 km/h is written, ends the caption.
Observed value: 122.5 km/h
